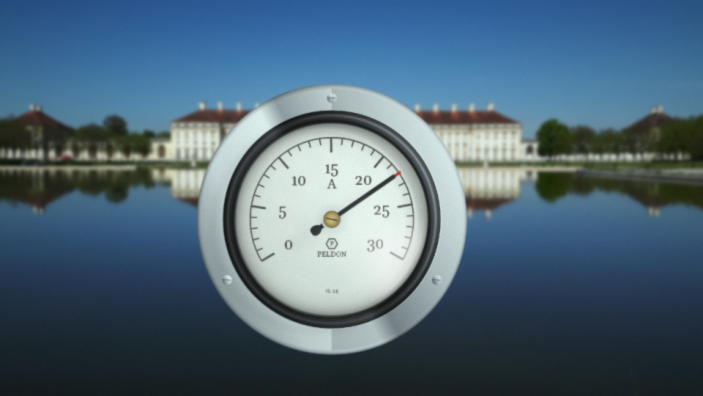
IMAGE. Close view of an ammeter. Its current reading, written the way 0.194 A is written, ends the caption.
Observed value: 22 A
